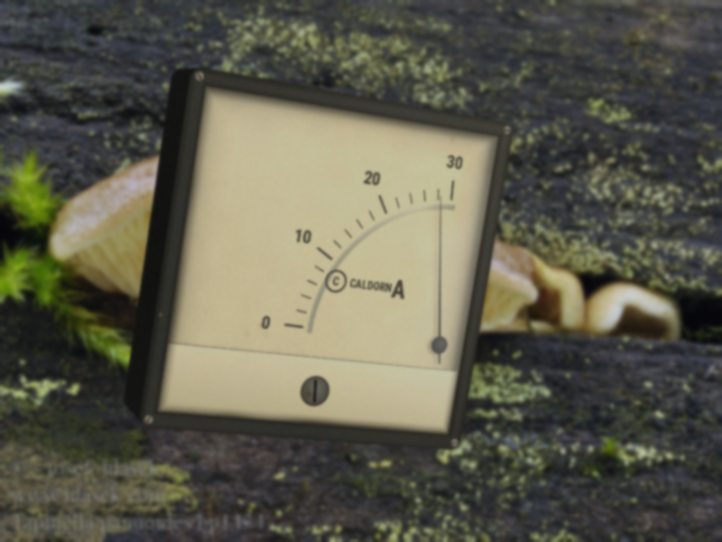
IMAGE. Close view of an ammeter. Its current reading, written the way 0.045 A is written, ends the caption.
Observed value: 28 A
